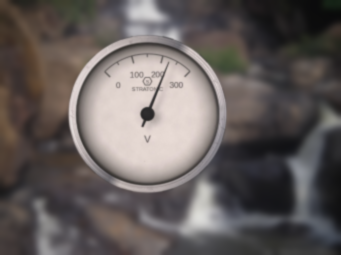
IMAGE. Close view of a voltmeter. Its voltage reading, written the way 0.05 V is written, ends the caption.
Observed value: 225 V
